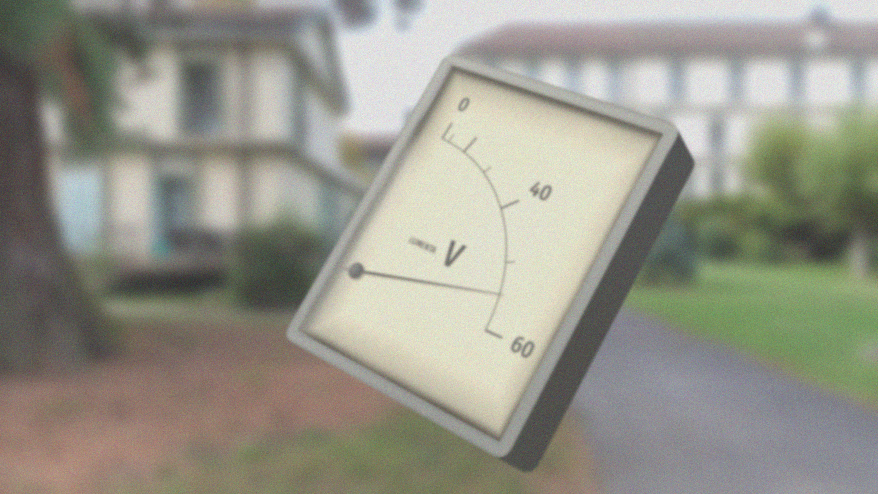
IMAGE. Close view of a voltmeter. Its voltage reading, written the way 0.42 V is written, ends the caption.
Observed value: 55 V
